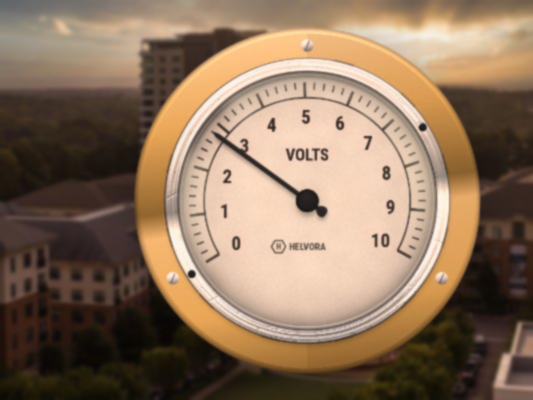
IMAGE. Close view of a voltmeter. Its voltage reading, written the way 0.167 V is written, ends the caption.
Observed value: 2.8 V
